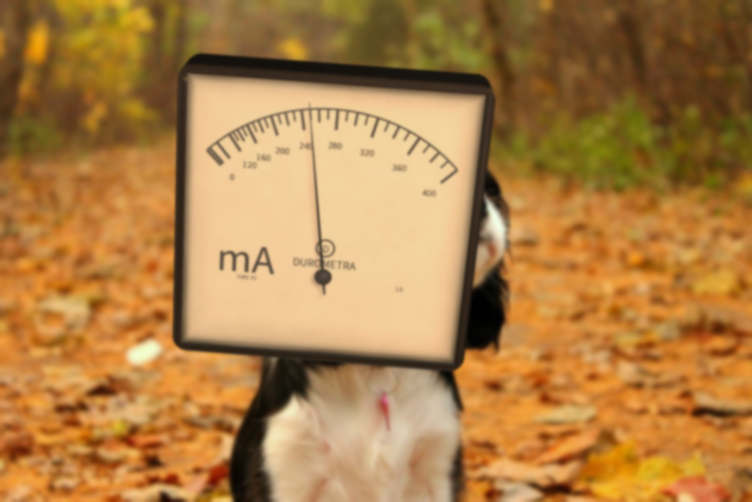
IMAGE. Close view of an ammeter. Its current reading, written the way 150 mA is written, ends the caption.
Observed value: 250 mA
